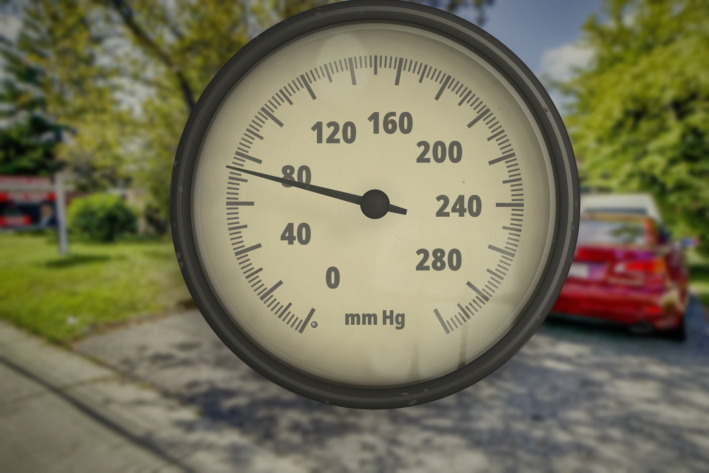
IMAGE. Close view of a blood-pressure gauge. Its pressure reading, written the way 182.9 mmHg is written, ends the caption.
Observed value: 74 mmHg
